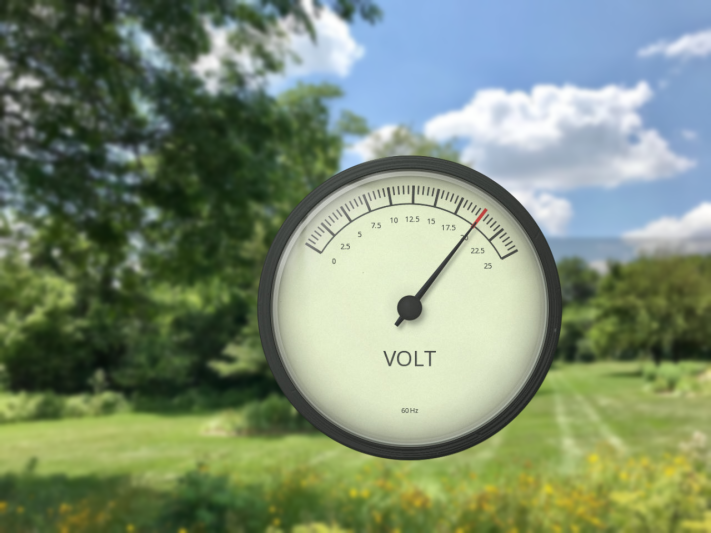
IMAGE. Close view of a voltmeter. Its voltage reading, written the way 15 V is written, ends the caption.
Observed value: 20 V
